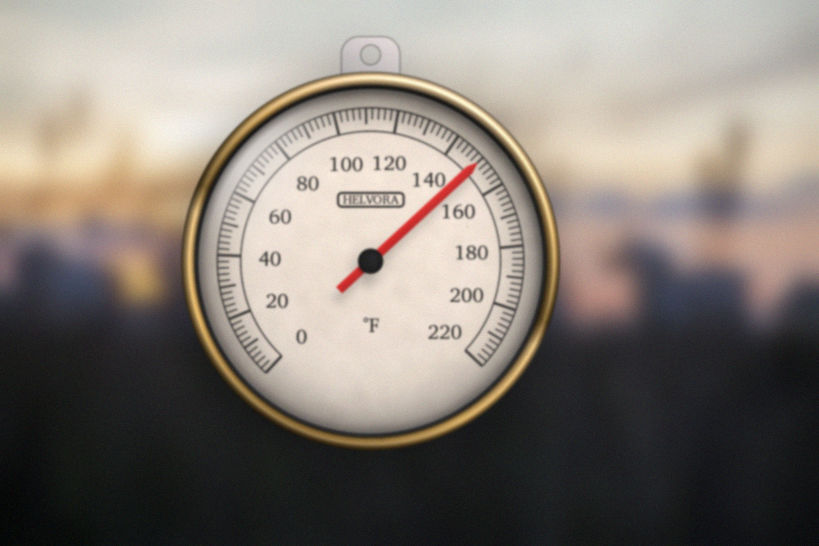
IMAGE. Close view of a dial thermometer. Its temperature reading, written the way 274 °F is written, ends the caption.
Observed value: 150 °F
